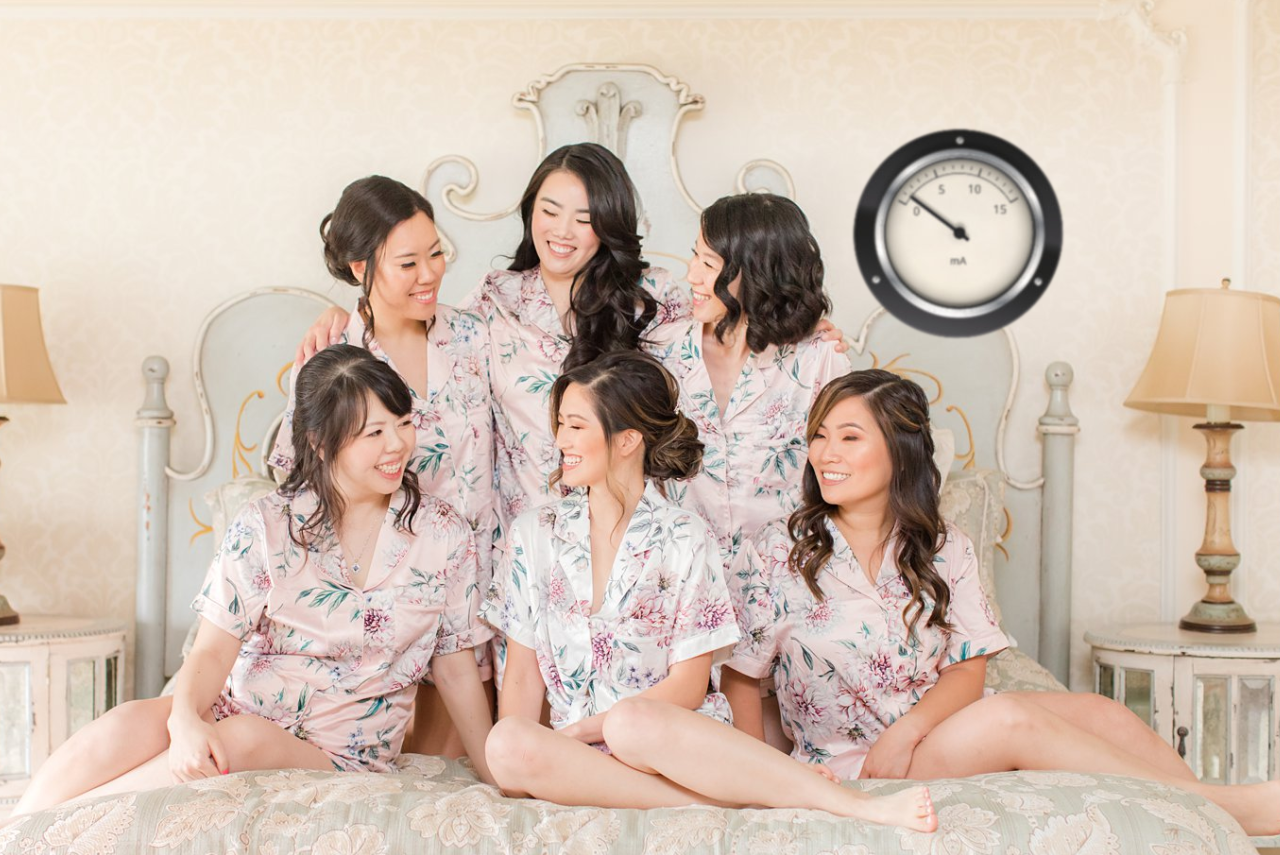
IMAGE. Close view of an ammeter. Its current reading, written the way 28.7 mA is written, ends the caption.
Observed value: 1 mA
